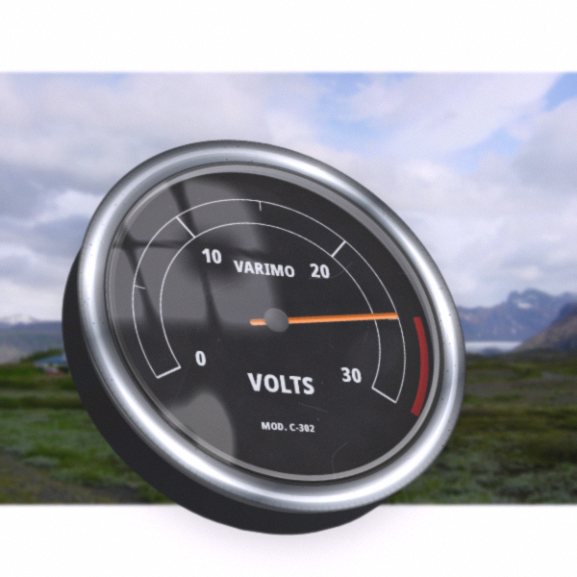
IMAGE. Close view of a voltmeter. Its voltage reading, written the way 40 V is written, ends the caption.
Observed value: 25 V
